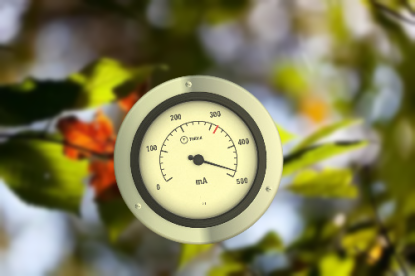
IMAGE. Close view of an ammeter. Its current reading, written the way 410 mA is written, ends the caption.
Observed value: 480 mA
